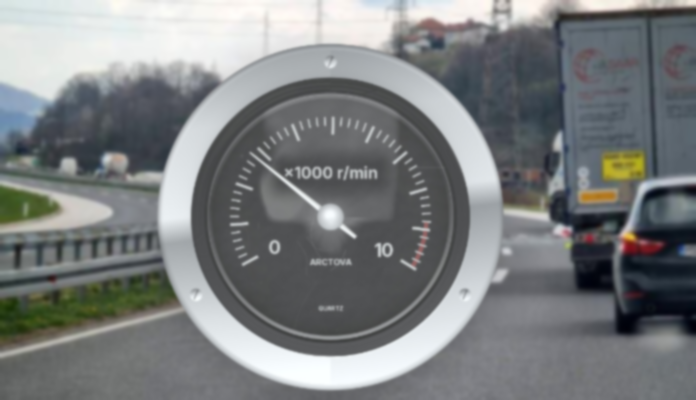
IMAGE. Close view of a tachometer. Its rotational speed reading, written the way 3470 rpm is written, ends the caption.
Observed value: 2800 rpm
